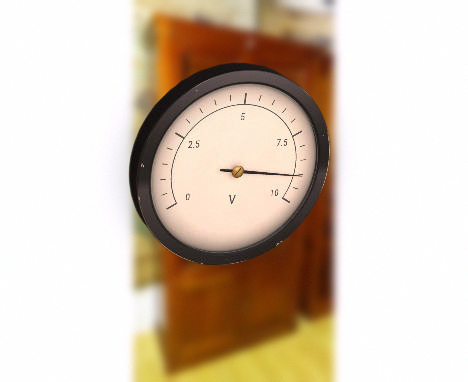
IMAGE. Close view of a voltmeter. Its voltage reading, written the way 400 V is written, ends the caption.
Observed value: 9 V
